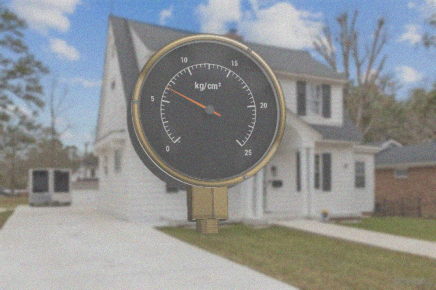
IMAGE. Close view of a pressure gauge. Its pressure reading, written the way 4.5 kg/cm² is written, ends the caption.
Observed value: 6.5 kg/cm²
